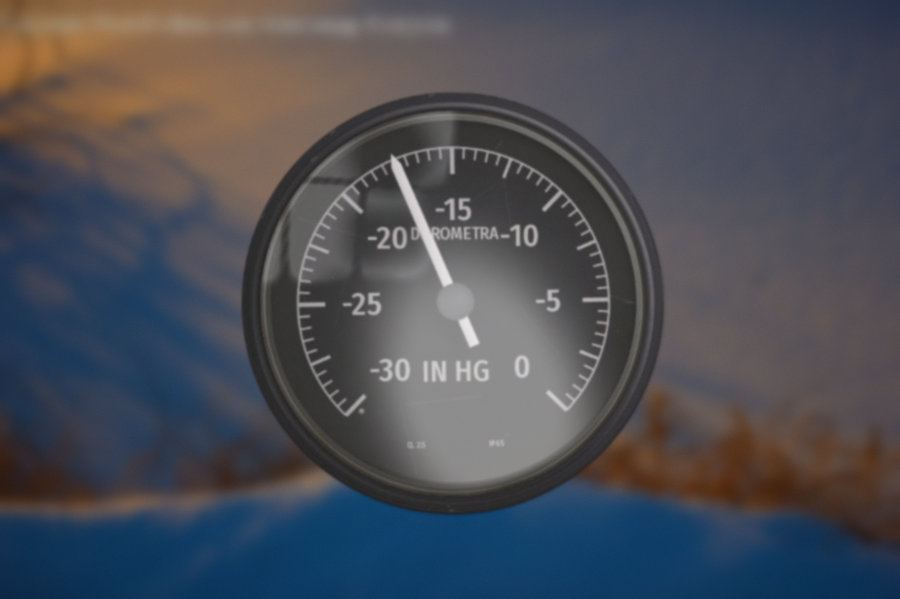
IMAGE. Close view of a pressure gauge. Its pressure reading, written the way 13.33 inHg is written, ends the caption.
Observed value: -17.5 inHg
